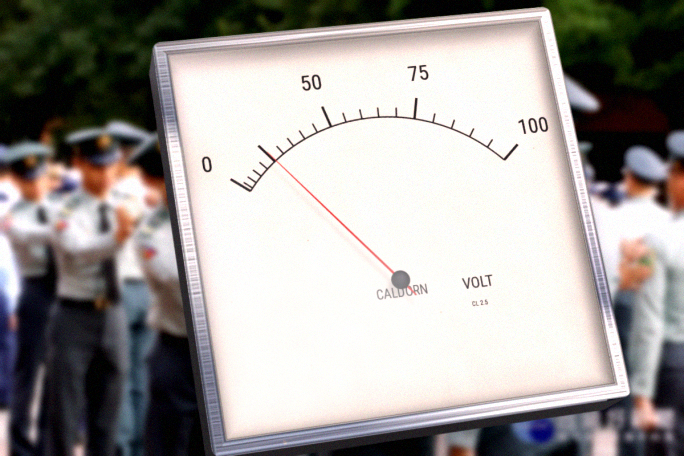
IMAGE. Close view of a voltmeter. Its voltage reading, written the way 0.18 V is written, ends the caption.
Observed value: 25 V
